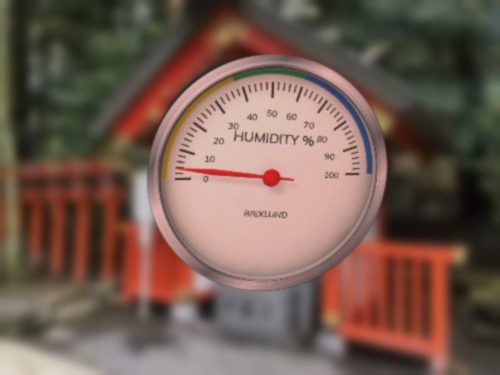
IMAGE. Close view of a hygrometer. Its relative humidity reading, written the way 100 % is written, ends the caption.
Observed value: 4 %
